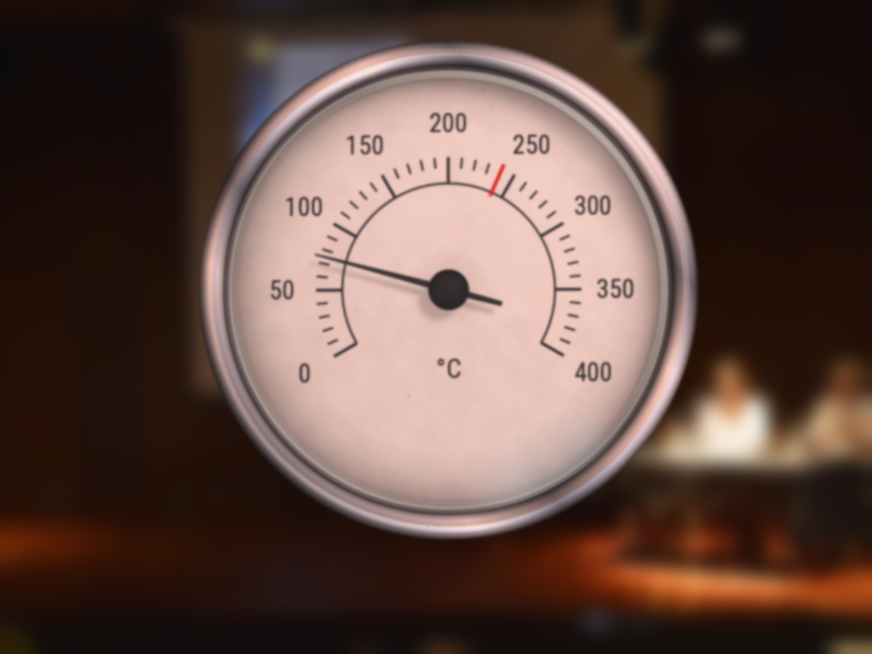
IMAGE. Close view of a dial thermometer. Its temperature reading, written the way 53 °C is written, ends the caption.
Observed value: 75 °C
